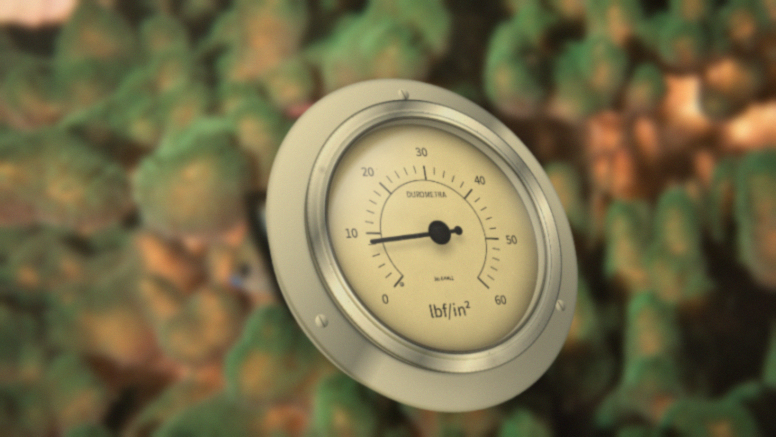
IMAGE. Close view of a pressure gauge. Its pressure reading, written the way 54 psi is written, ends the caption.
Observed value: 8 psi
